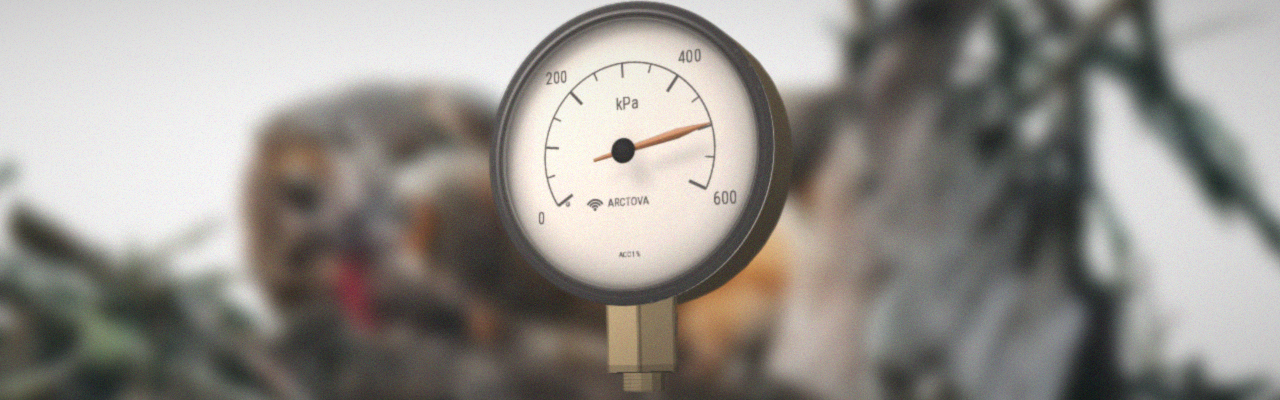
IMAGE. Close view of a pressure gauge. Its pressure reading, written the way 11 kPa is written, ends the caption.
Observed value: 500 kPa
